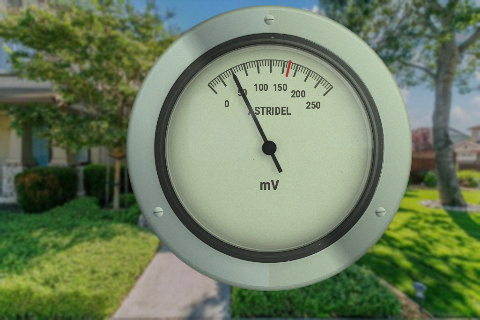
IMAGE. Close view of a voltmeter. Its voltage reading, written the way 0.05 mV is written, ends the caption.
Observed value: 50 mV
